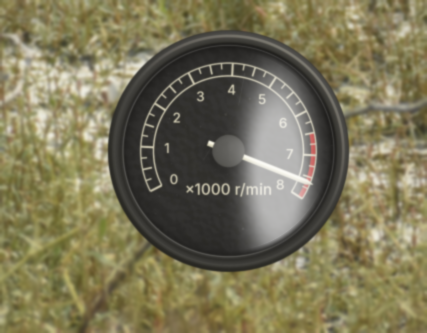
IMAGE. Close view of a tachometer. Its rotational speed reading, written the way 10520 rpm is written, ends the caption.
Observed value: 7625 rpm
